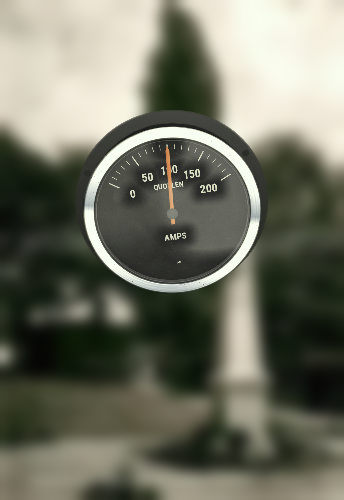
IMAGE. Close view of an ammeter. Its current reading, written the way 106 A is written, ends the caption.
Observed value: 100 A
